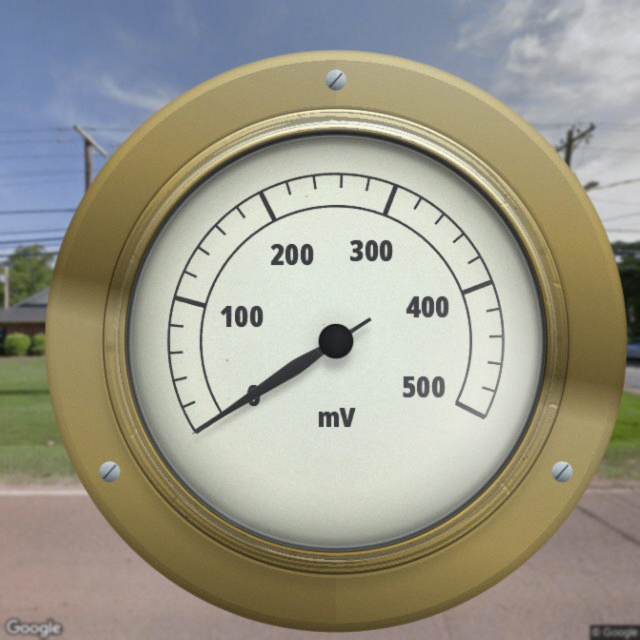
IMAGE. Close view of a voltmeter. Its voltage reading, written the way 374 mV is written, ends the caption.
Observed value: 0 mV
